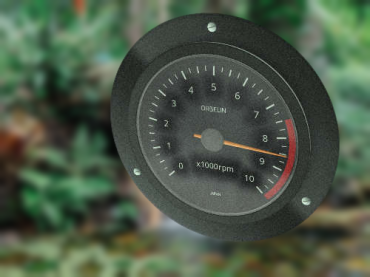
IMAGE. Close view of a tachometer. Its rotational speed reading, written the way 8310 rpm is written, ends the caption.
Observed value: 8500 rpm
